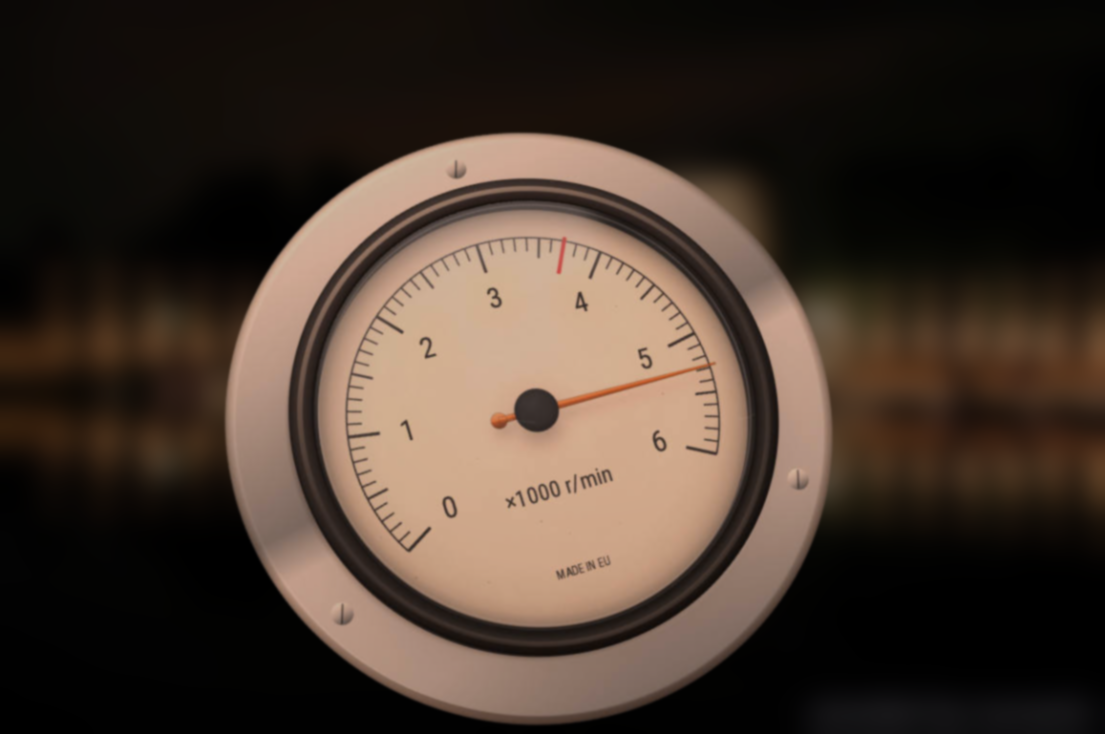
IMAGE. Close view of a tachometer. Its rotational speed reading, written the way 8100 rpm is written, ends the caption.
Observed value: 5300 rpm
